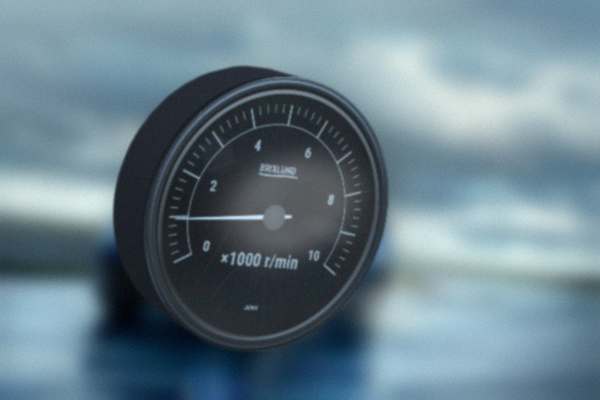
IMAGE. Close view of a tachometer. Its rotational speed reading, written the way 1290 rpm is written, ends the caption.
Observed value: 1000 rpm
